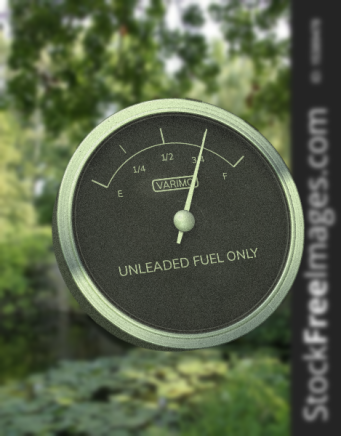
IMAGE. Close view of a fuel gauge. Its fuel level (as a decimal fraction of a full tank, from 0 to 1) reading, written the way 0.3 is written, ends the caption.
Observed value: 0.75
